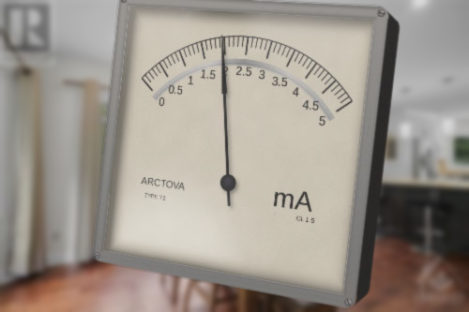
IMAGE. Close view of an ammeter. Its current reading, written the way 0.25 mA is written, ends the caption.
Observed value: 2 mA
